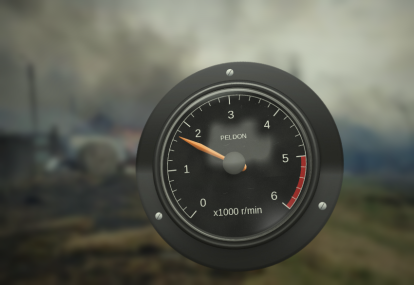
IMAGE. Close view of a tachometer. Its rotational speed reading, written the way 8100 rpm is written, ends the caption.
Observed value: 1700 rpm
